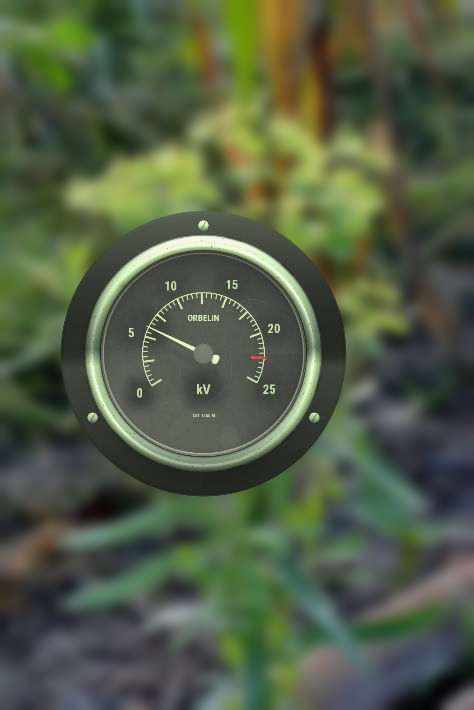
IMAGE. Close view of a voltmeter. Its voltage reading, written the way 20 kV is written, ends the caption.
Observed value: 6 kV
